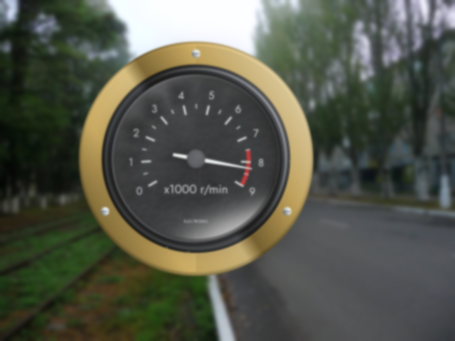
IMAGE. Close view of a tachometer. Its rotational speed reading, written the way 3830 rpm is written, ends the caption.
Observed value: 8250 rpm
